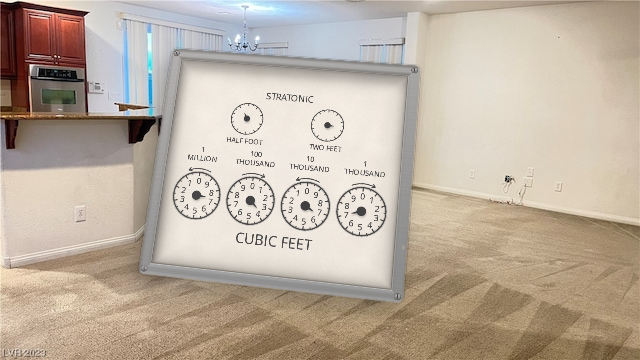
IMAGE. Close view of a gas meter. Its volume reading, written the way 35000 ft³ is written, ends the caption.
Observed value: 736700 ft³
